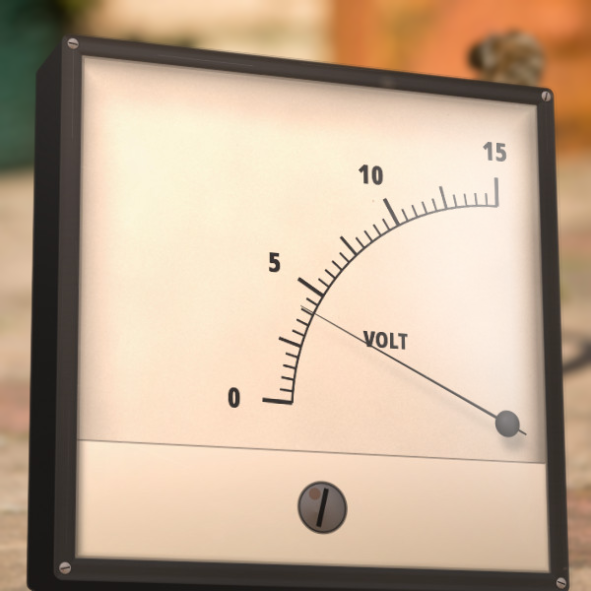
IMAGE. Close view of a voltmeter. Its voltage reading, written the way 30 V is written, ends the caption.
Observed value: 4 V
